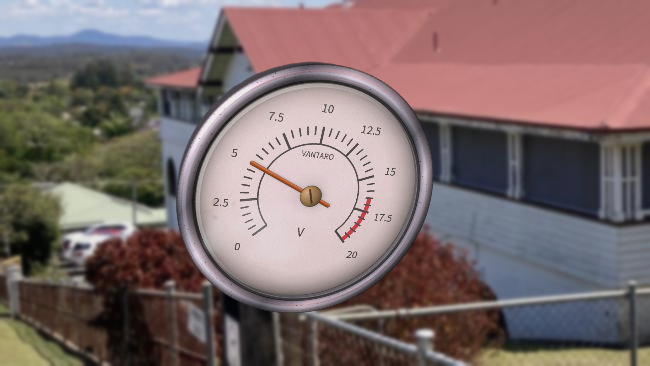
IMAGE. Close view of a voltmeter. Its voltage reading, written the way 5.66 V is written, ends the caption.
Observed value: 5 V
